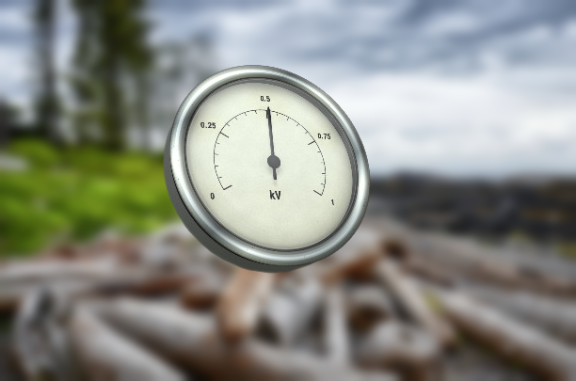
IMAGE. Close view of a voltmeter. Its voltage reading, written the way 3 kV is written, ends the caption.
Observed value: 0.5 kV
